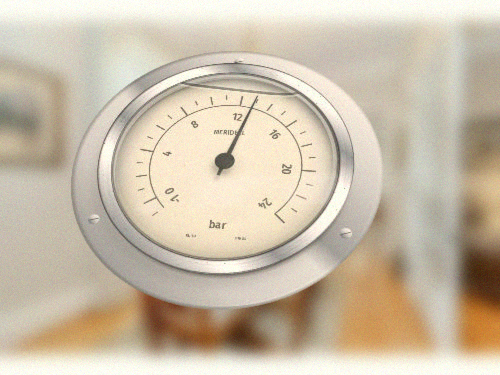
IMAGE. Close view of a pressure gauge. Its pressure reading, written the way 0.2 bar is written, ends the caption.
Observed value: 13 bar
